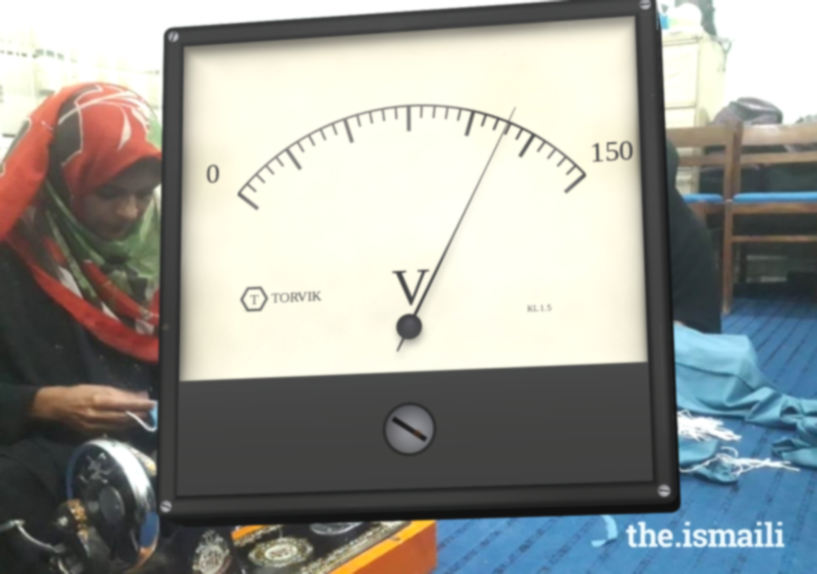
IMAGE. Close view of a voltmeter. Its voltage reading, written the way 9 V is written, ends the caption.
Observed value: 115 V
